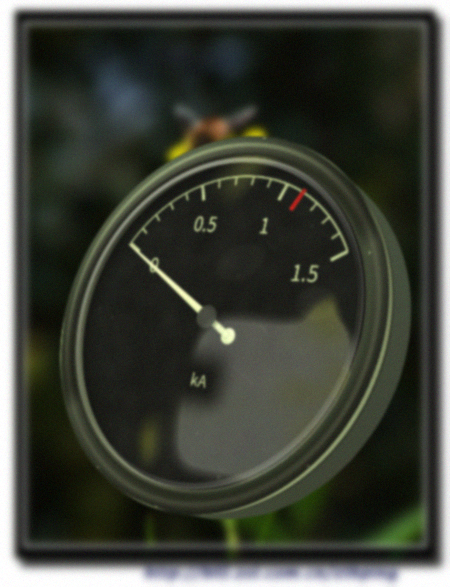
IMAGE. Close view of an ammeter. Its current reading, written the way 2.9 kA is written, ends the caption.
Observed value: 0 kA
